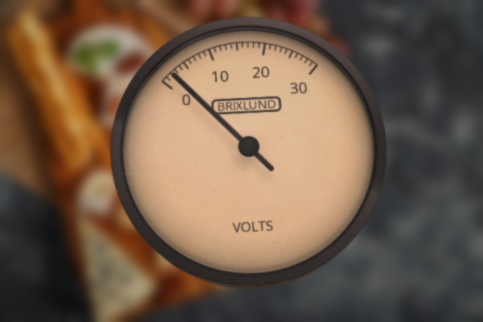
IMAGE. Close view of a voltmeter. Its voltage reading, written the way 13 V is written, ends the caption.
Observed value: 2 V
